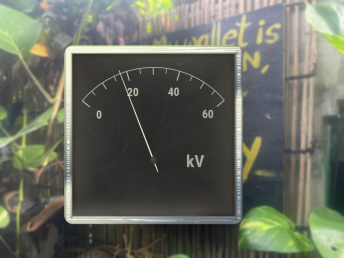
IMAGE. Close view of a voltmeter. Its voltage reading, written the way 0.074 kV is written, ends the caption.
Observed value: 17.5 kV
